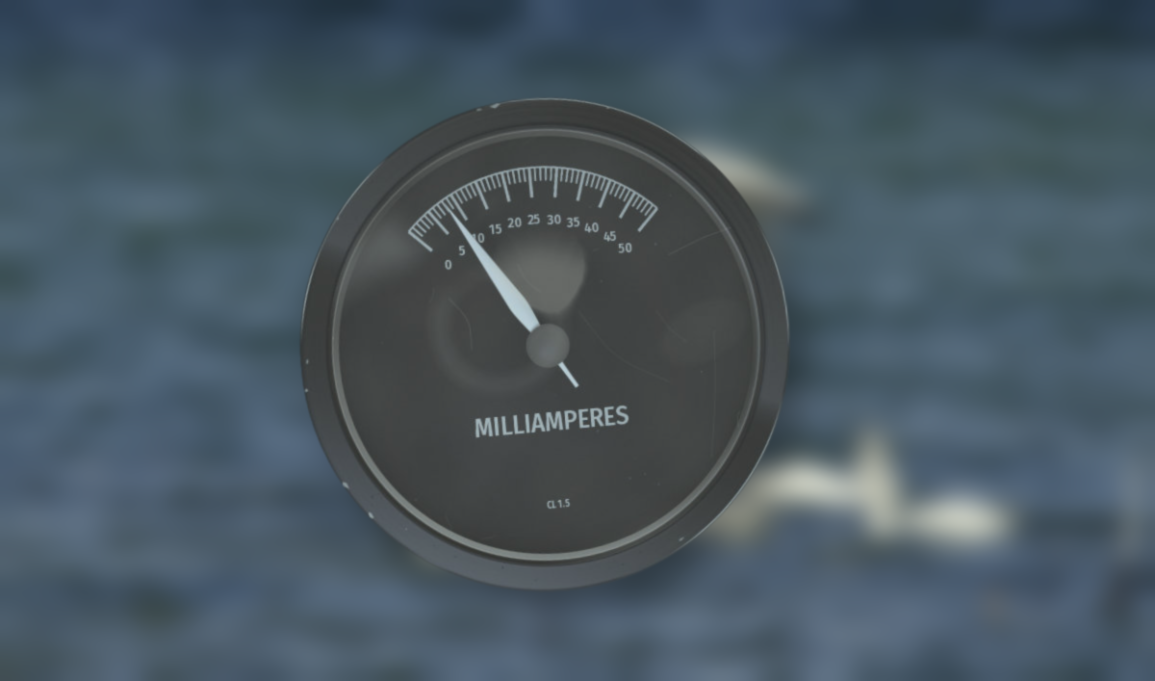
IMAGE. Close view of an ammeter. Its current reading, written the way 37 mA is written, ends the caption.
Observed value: 8 mA
